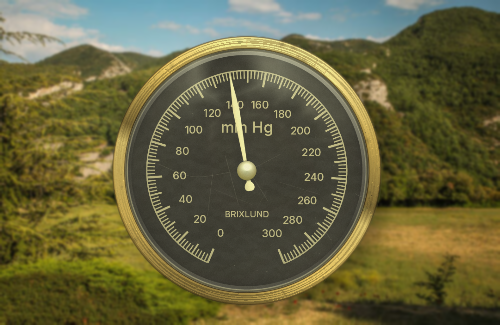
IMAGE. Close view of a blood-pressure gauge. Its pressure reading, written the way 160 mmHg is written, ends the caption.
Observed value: 140 mmHg
